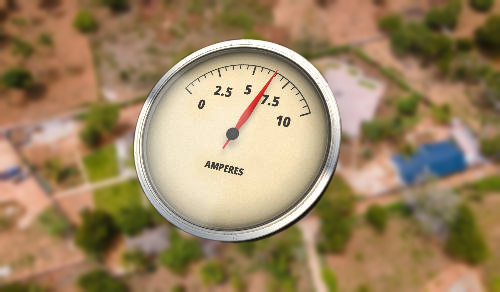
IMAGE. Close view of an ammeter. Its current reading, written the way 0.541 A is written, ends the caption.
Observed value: 6.5 A
